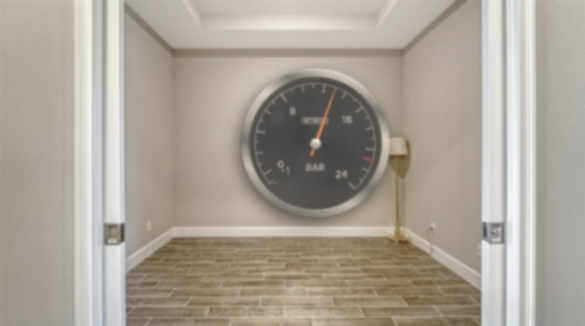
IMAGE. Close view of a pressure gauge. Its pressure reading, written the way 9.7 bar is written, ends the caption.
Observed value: 13 bar
